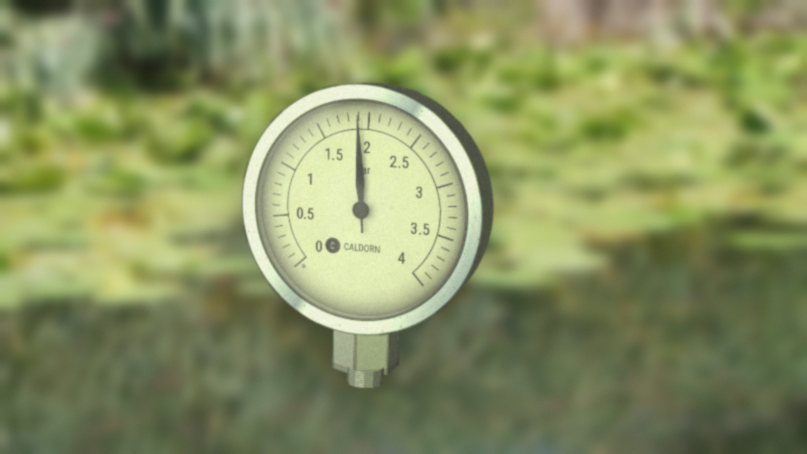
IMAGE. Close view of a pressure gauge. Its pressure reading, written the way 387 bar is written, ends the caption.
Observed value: 1.9 bar
